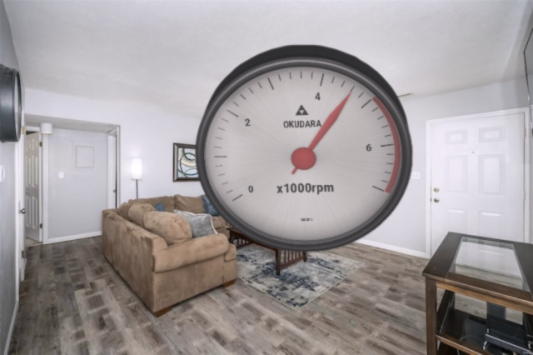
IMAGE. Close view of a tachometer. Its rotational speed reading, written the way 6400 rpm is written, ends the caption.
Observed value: 4600 rpm
